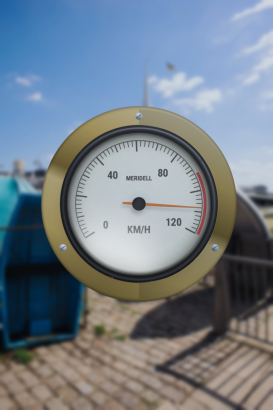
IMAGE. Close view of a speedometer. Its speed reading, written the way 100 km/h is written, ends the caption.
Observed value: 108 km/h
